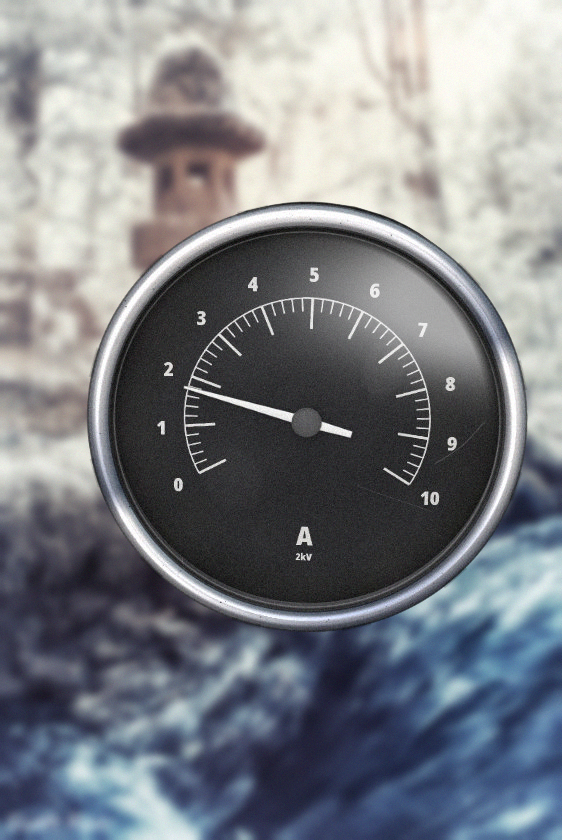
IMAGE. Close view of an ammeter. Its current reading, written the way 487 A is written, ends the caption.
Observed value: 1.8 A
